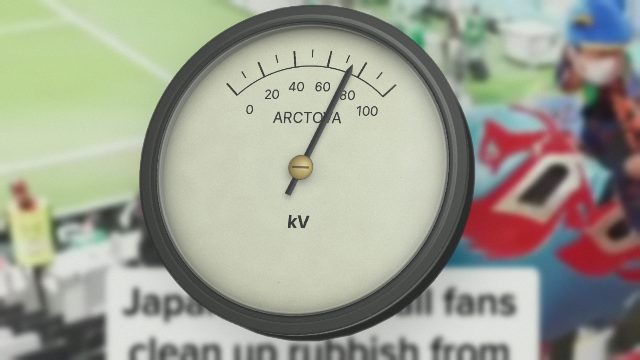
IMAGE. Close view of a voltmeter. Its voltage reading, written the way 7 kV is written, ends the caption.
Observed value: 75 kV
